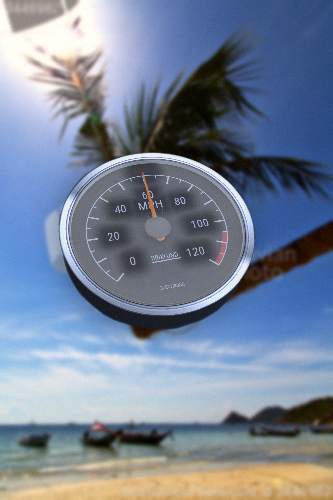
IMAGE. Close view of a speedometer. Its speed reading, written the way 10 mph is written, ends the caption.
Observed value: 60 mph
